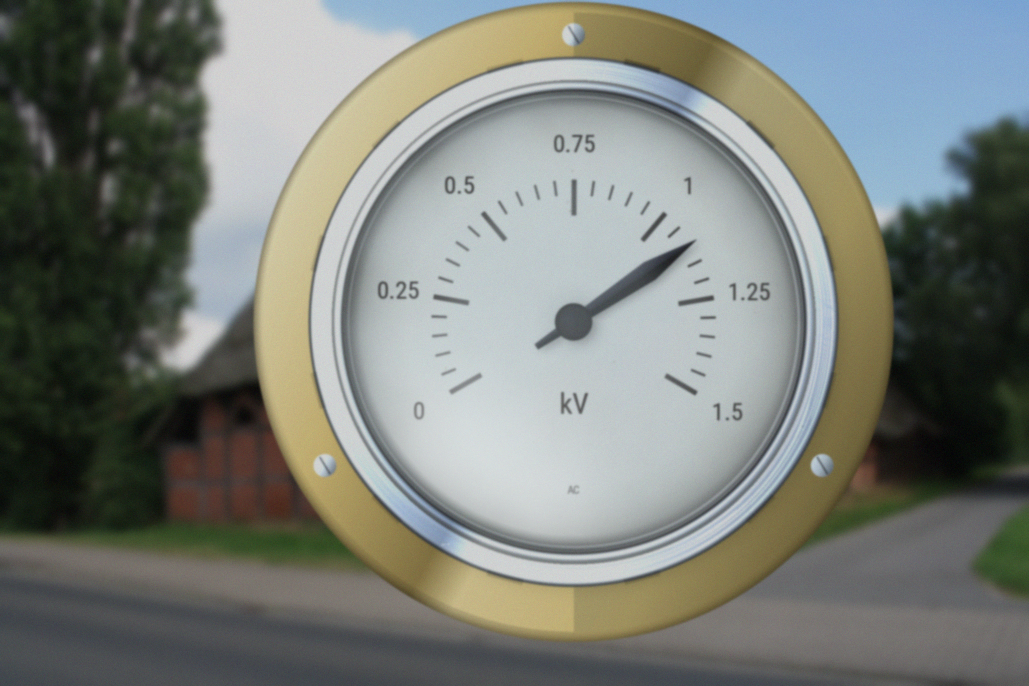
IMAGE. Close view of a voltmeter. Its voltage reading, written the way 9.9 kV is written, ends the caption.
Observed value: 1.1 kV
